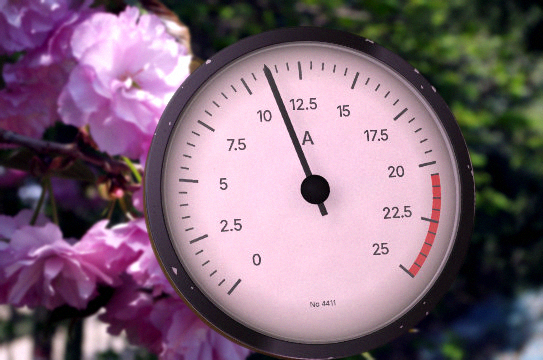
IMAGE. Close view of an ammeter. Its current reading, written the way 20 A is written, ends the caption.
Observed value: 11 A
